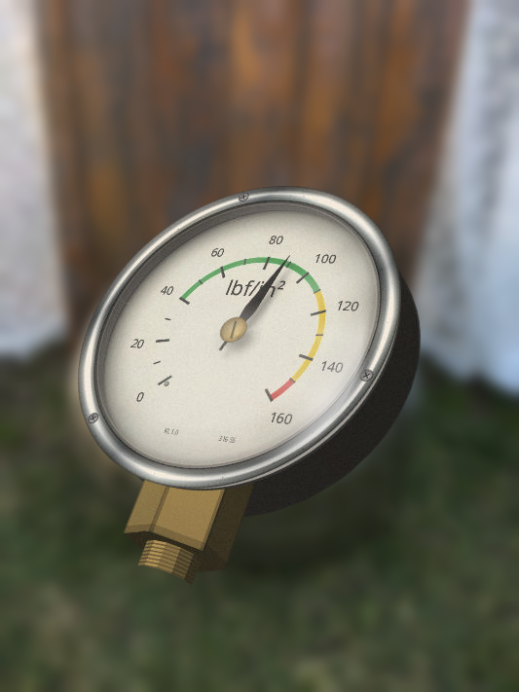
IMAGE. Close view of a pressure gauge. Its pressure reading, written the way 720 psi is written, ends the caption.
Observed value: 90 psi
